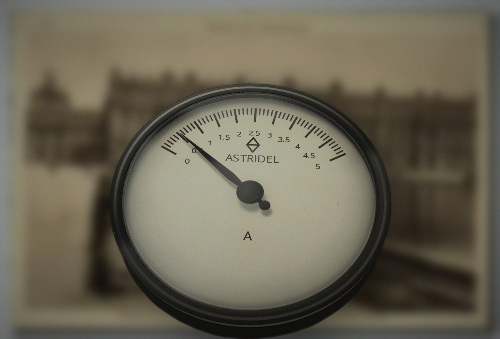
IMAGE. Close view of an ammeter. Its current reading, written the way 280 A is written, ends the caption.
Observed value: 0.5 A
